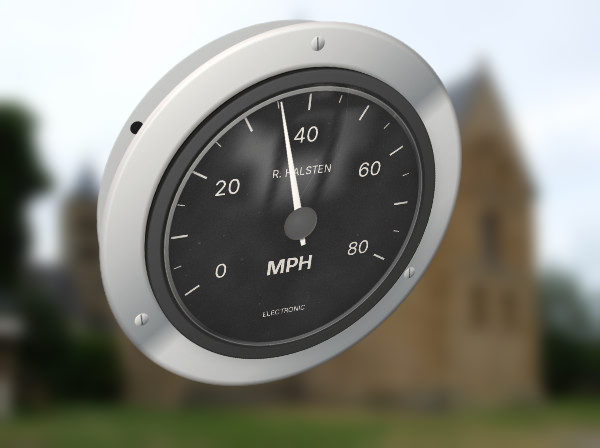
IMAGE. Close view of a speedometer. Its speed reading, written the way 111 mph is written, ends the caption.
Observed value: 35 mph
